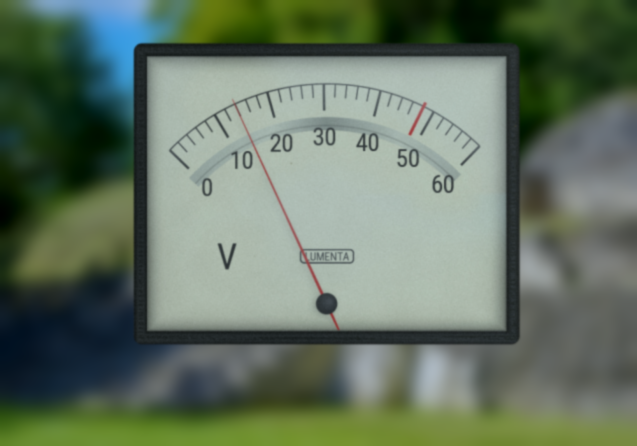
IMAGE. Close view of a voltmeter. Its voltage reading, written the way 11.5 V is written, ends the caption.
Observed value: 14 V
